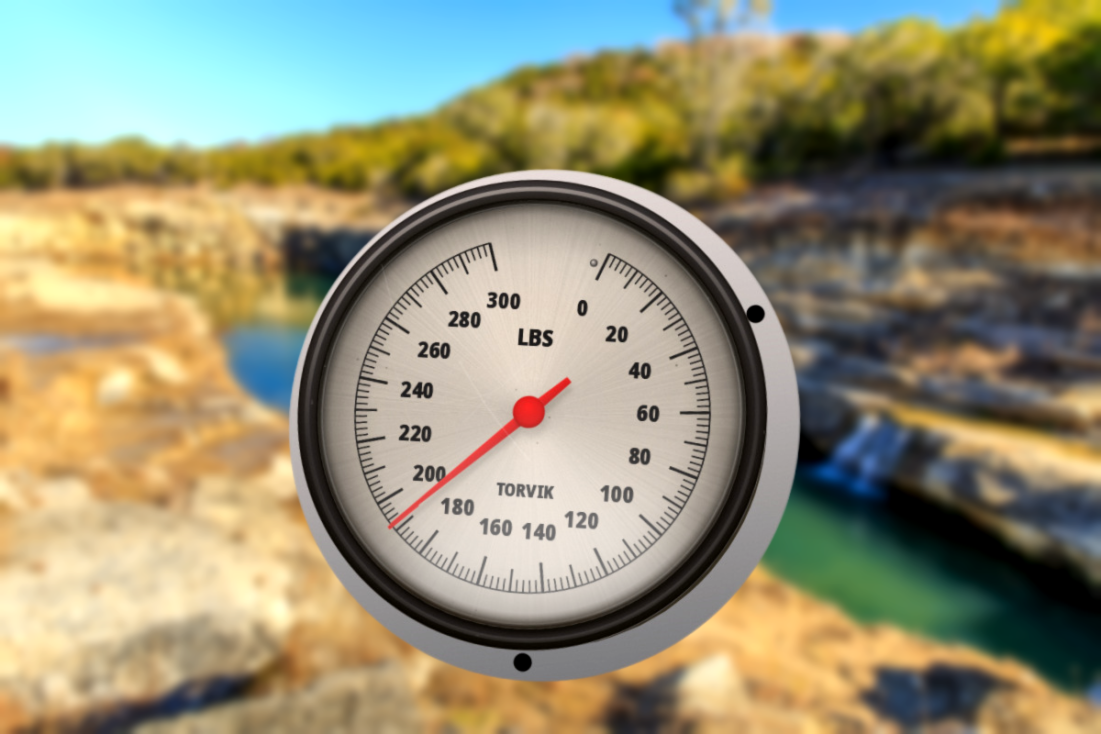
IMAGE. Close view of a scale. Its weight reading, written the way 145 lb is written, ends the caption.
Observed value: 192 lb
